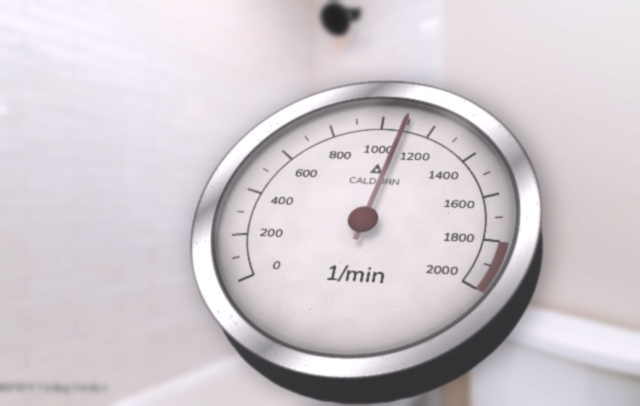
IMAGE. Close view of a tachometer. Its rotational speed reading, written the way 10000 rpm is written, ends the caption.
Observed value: 1100 rpm
